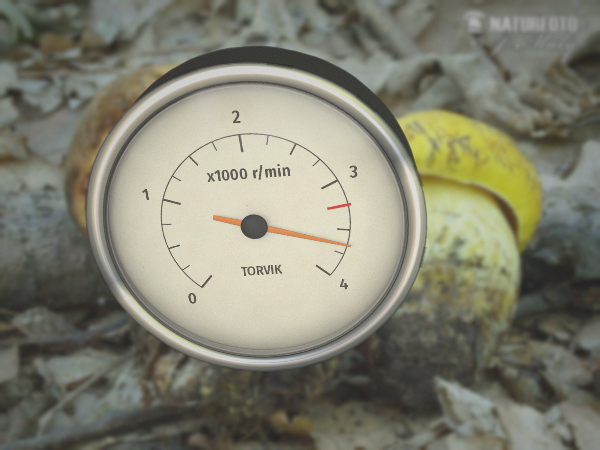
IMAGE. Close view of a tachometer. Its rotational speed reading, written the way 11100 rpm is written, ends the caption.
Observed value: 3625 rpm
